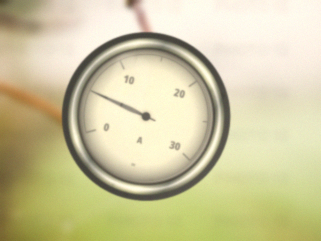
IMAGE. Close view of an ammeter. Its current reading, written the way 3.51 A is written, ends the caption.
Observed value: 5 A
